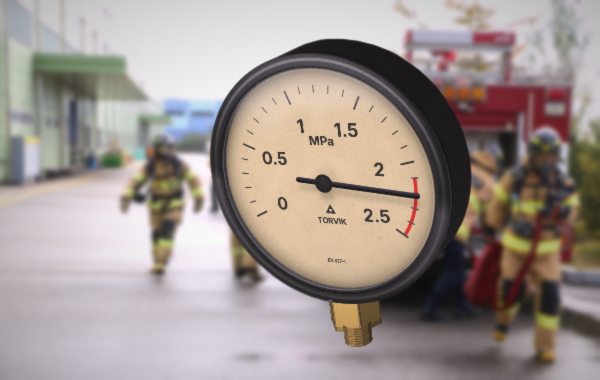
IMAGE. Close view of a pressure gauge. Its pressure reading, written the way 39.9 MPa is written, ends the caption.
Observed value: 2.2 MPa
